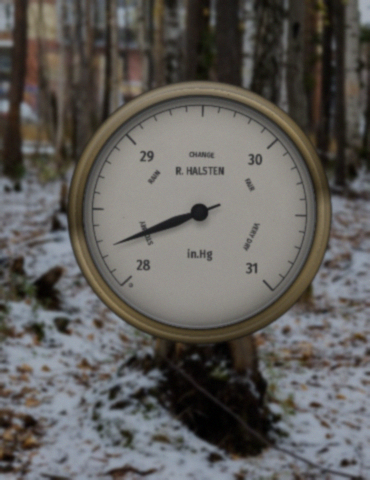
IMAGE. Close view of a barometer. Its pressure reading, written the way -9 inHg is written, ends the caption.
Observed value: 28.25 inHg
